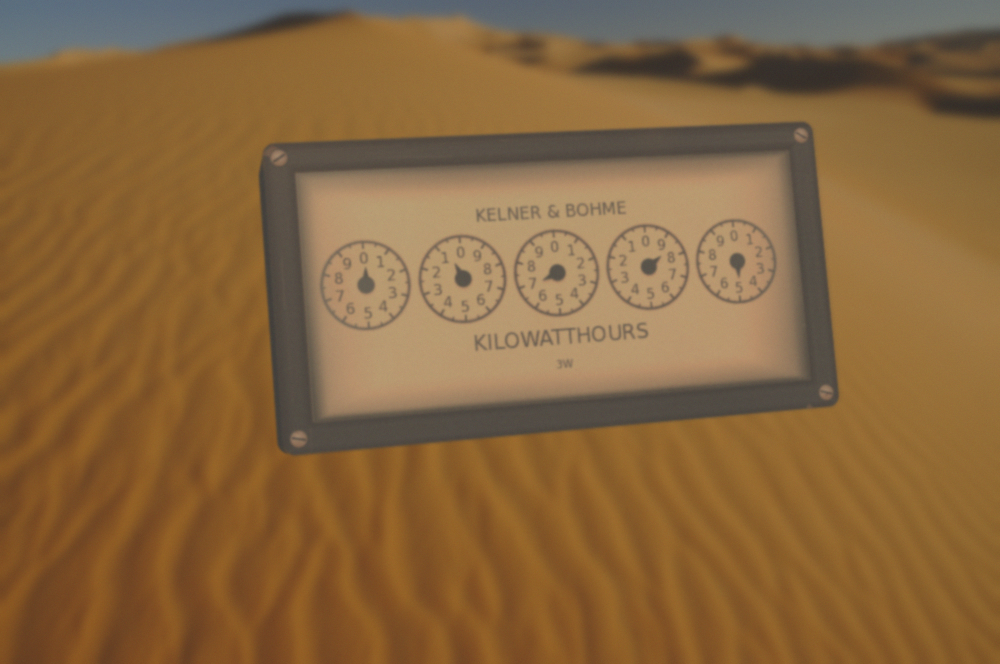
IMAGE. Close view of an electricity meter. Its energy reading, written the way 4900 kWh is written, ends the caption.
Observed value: 685 kWh
